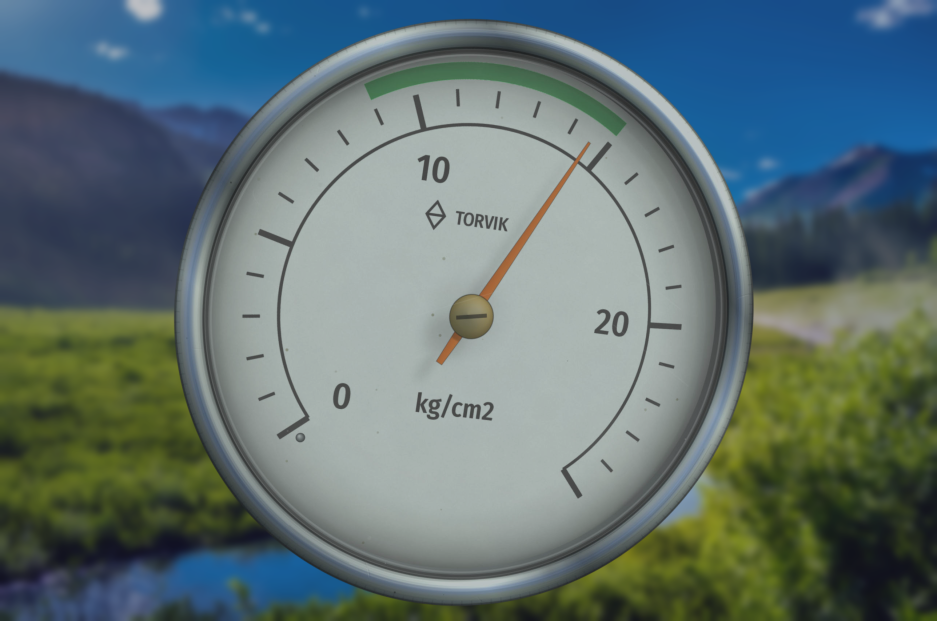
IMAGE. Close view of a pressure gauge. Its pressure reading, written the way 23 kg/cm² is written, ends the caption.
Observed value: 14.5 kg/cm²
